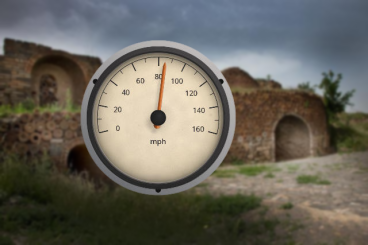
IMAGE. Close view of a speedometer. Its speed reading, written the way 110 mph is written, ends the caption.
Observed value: 85 mph
